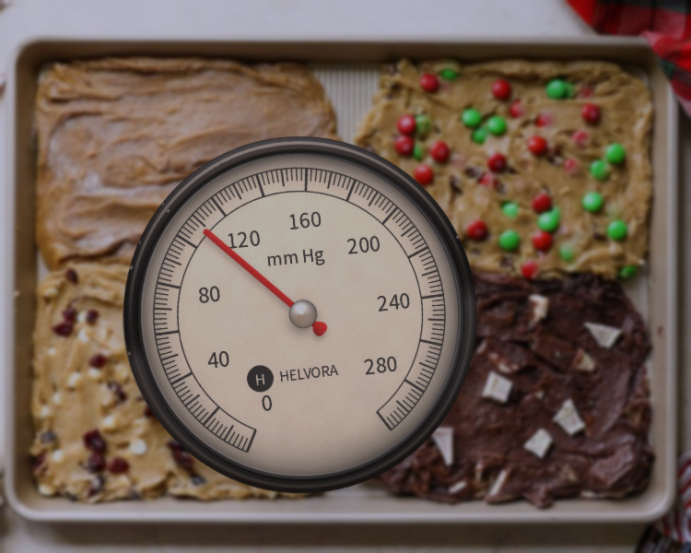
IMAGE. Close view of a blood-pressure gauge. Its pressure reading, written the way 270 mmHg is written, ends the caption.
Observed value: 108 mmHg
